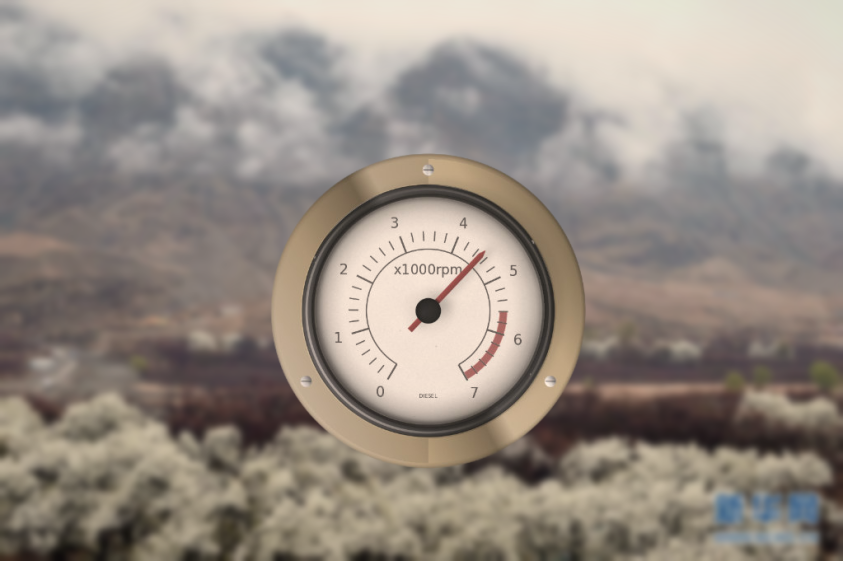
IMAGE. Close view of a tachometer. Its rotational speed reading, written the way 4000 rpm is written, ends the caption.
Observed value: 4500 rpm
